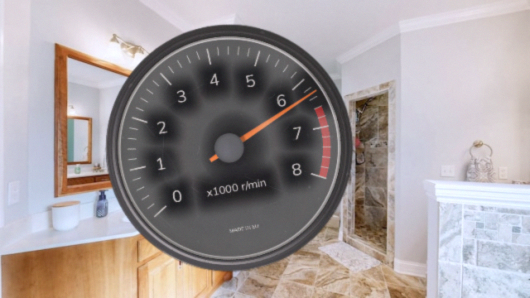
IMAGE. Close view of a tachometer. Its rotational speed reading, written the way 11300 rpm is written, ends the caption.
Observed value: 6300 rpm
